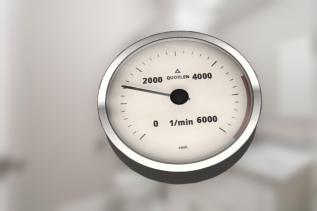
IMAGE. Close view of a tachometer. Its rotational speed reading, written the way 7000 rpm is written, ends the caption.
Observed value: 1400 rpm
